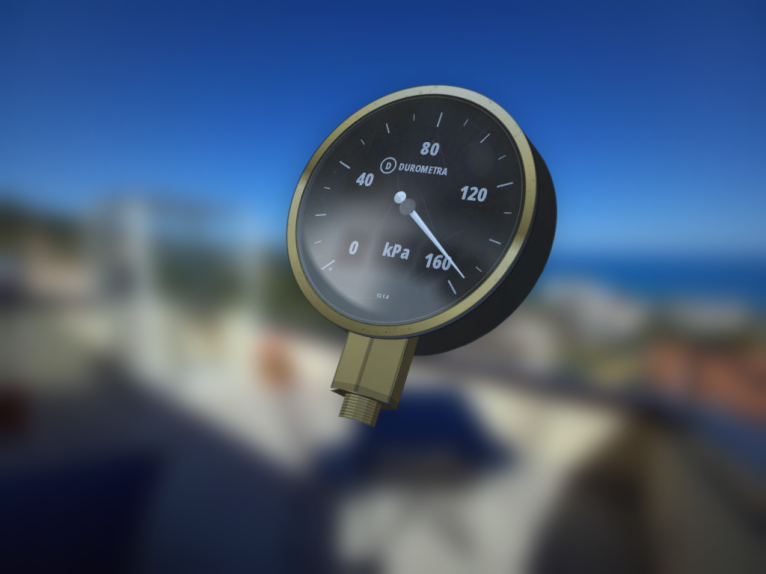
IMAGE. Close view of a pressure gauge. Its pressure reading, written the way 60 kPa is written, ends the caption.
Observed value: 155 kPa
